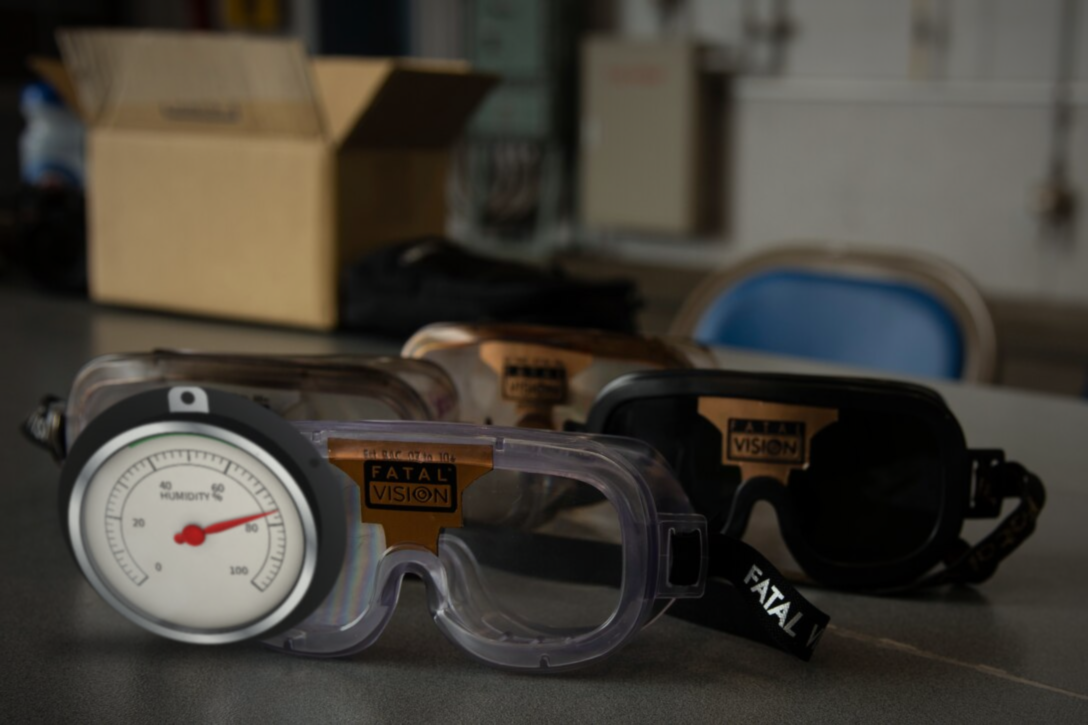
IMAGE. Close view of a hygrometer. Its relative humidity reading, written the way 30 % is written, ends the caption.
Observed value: 76 %
